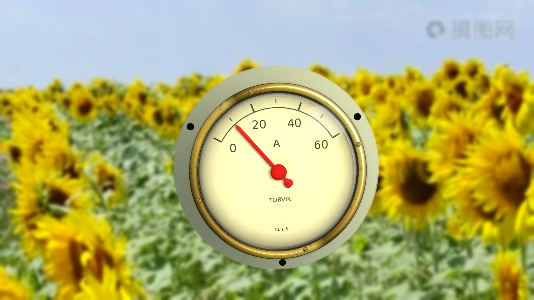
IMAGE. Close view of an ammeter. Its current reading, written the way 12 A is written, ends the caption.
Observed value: 10 A
